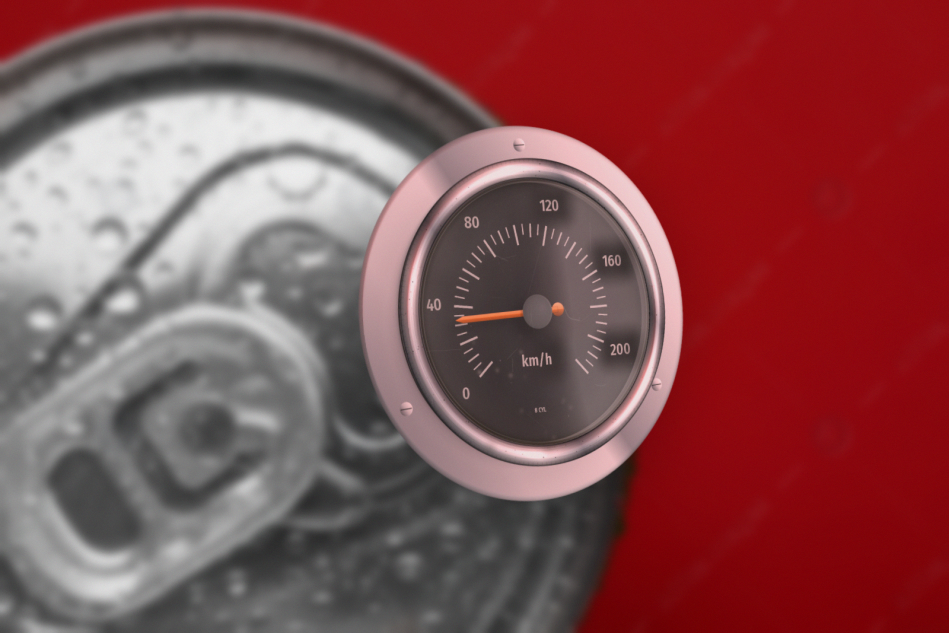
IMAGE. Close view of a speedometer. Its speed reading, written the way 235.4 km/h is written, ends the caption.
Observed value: 32.5 km/h
